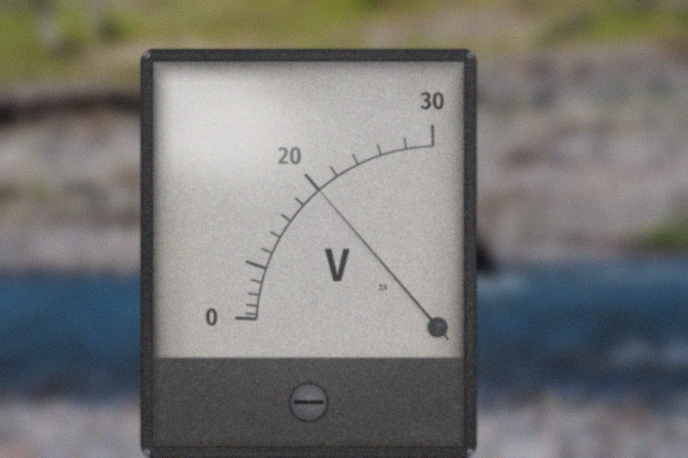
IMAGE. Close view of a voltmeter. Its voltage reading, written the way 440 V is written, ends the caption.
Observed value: 20 V
